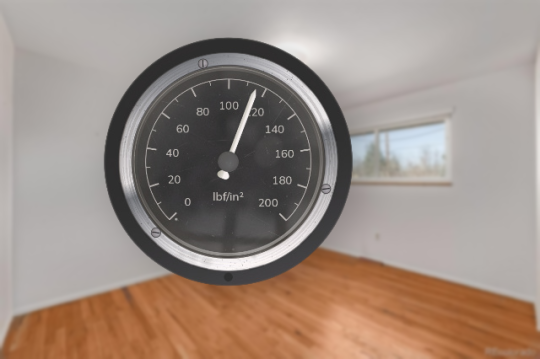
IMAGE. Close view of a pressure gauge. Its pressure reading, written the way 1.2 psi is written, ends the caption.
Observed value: 115 psi
